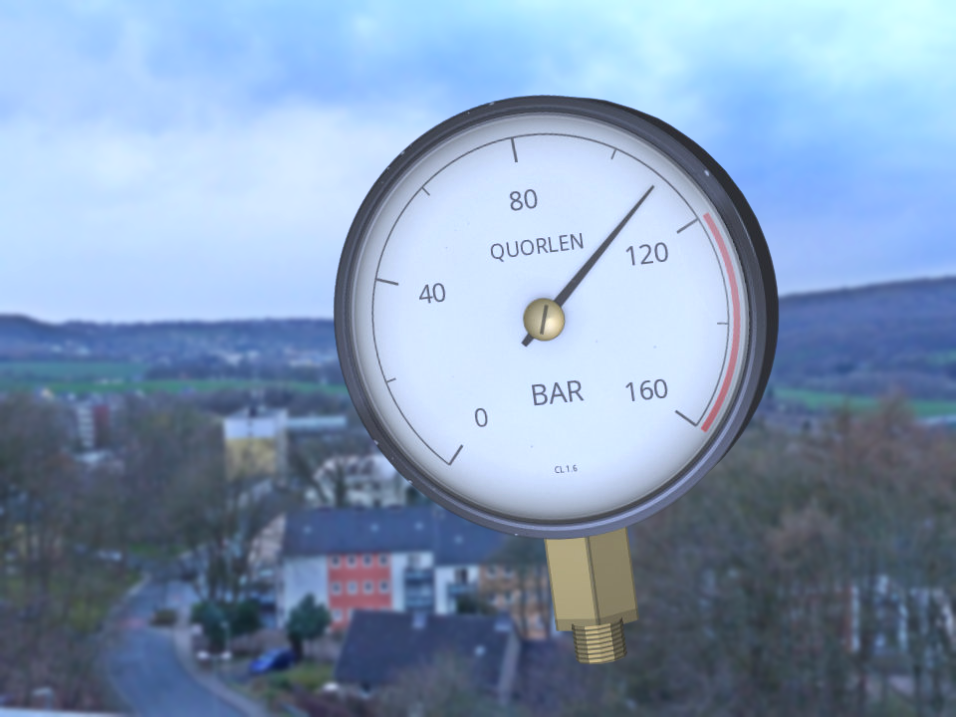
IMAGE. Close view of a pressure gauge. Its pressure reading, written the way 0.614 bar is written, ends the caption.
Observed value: 110 bar
